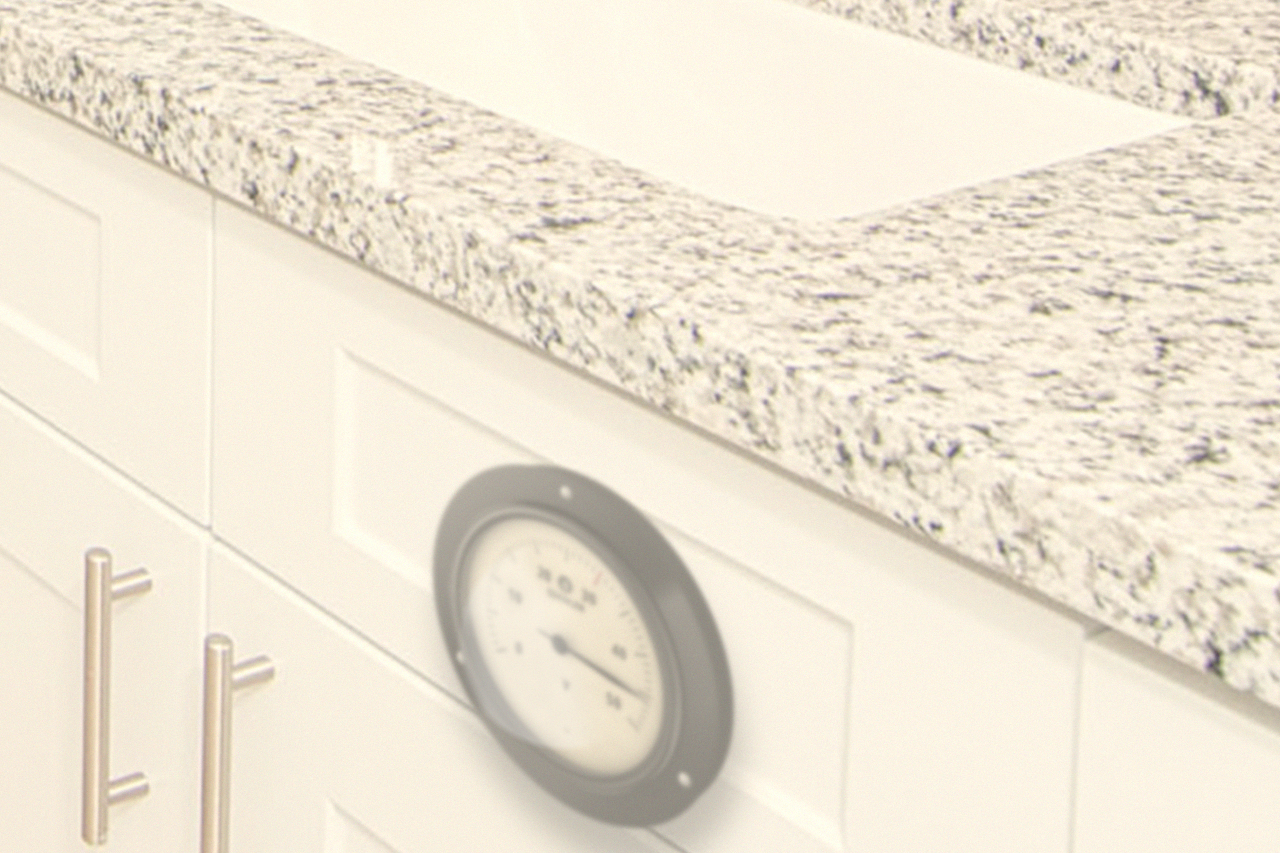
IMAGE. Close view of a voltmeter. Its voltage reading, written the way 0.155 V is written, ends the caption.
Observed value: 45 V
